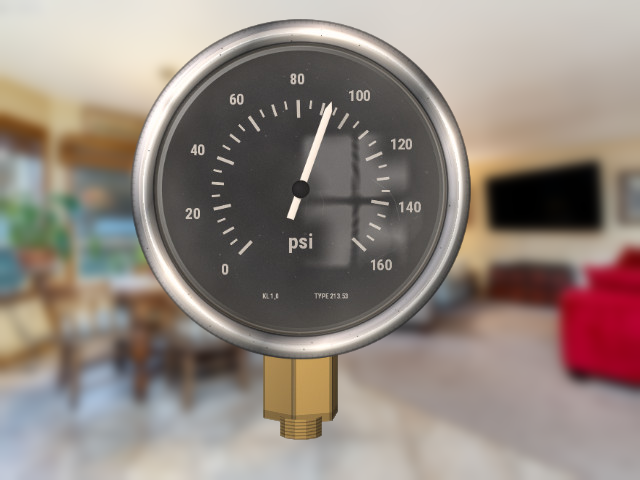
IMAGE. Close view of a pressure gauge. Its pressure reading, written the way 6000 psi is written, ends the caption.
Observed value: 92.5 psi
